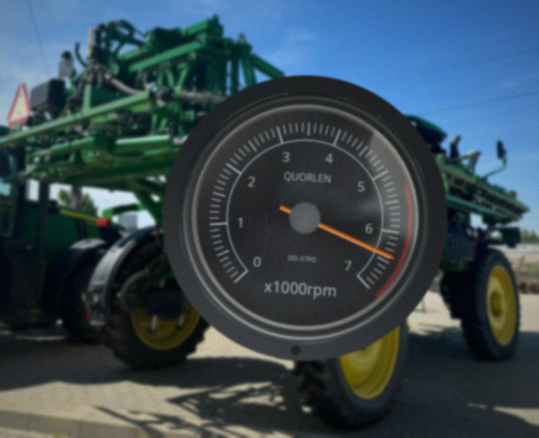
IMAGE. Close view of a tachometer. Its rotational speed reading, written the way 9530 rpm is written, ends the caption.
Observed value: 6400 rpm
